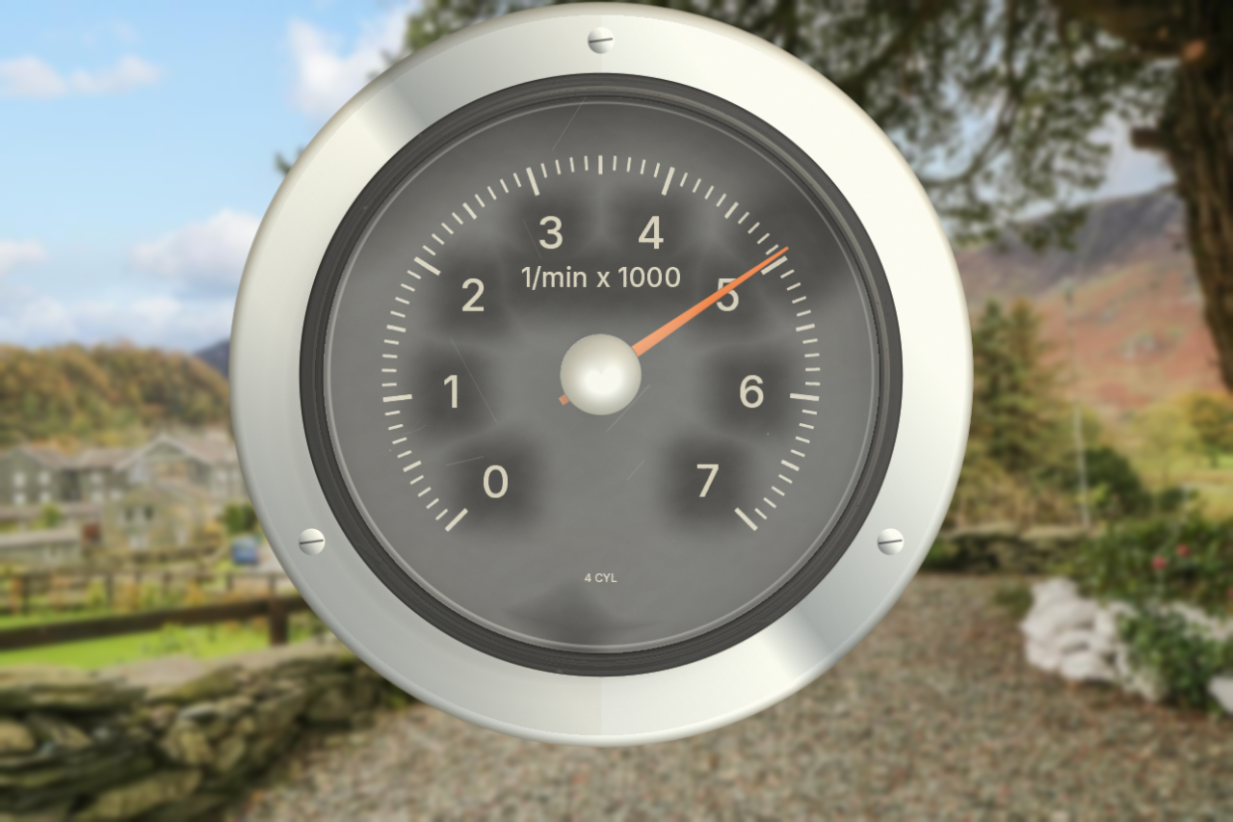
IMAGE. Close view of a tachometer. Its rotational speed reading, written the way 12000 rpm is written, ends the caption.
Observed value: 4950 rpm
